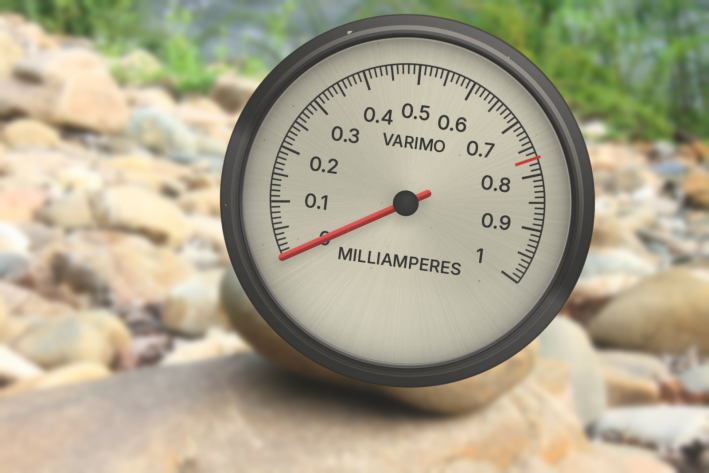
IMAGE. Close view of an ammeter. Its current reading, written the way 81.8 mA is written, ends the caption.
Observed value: 0 mA
